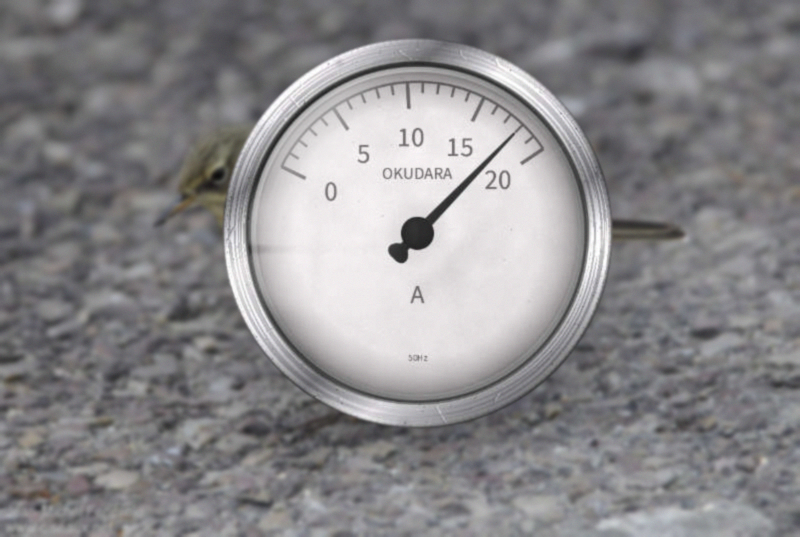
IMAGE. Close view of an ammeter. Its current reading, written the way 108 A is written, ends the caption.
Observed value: 18 A
